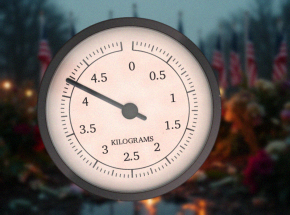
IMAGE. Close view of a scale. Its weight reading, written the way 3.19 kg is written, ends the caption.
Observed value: 4.2 kg
